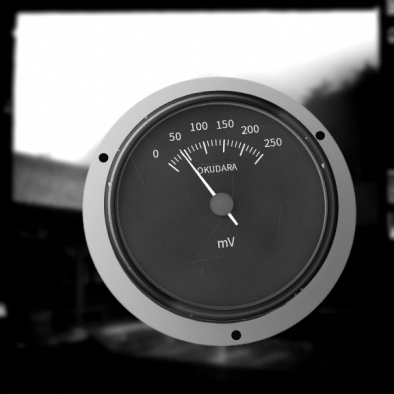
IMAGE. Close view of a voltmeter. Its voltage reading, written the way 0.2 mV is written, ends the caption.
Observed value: 40 mV
